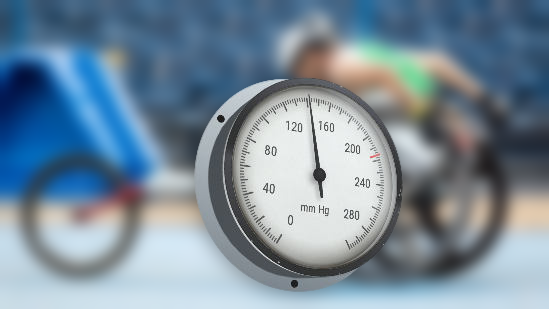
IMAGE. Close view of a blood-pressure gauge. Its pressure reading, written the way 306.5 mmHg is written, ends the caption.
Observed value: 140 mmHg
